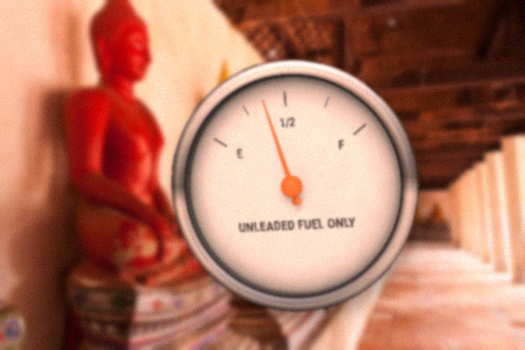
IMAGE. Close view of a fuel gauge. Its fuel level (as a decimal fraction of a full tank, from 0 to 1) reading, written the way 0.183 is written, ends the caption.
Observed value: 0.375
